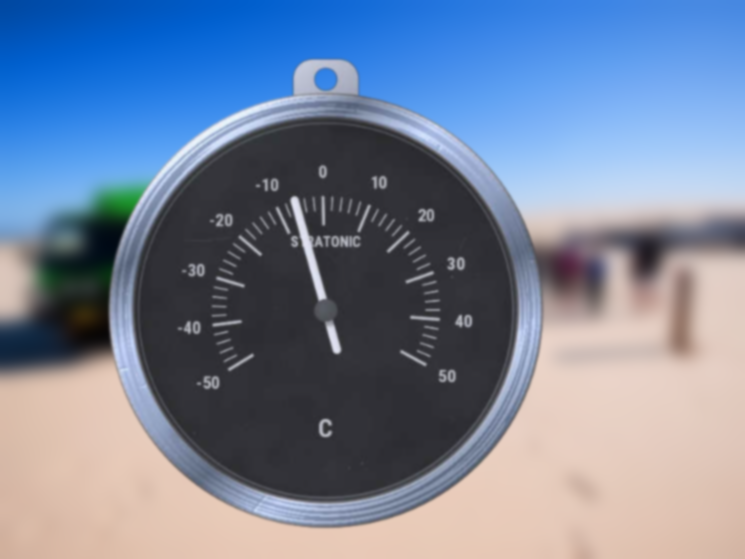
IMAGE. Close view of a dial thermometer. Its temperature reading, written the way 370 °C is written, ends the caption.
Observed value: -6 °C
